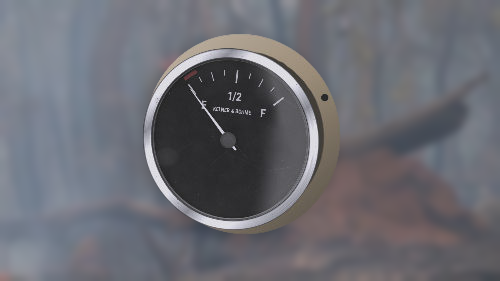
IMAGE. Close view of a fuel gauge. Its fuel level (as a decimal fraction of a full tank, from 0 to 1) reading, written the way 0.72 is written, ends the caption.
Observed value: 0
